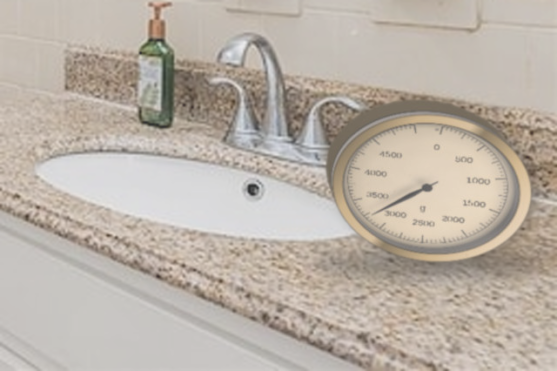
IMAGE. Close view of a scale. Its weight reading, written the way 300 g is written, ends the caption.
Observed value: 3250 g
